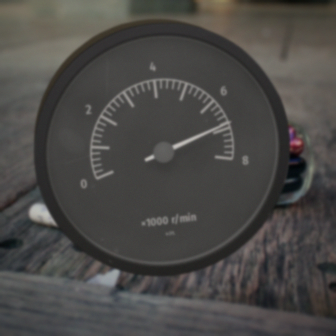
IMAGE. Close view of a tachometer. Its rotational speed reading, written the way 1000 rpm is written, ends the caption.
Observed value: 6800 rpm
